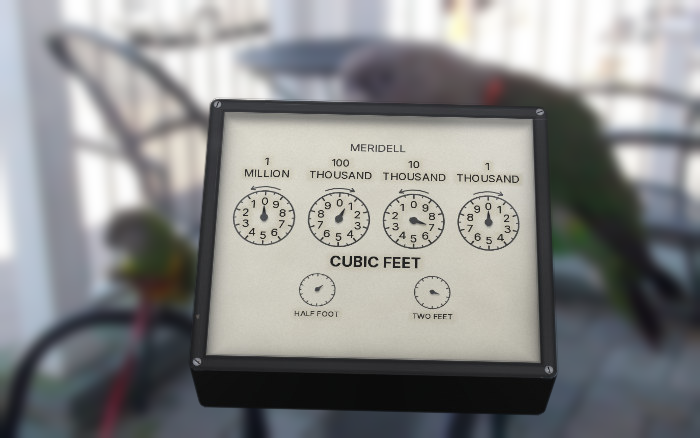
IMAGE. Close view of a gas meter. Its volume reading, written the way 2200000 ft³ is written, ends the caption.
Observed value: 7000 ft³
